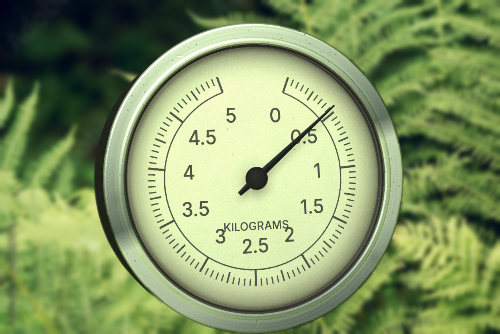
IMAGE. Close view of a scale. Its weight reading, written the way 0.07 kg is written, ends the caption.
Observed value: 0.45 kg
